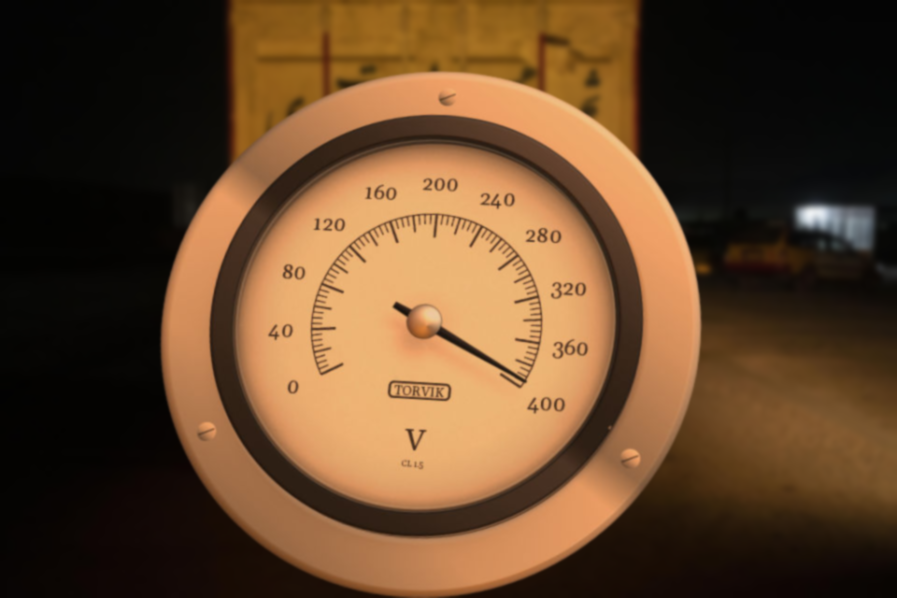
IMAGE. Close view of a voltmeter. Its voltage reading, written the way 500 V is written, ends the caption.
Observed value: 395 V
